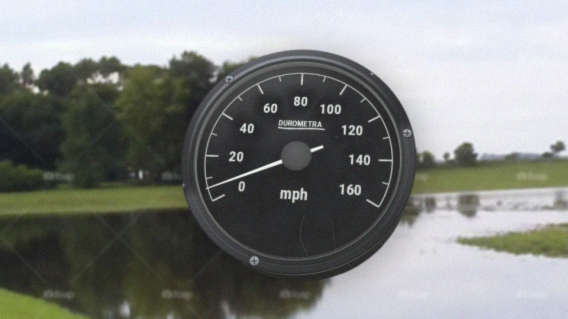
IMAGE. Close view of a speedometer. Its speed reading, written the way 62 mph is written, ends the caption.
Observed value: 5 mph
